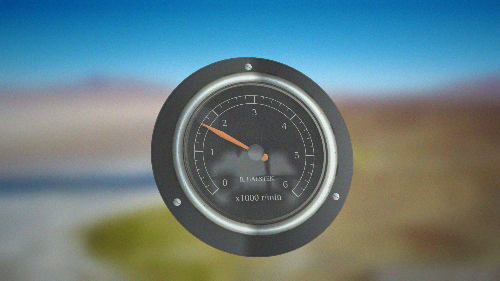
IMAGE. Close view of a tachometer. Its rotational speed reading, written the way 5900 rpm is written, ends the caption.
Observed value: 1600 rpm
